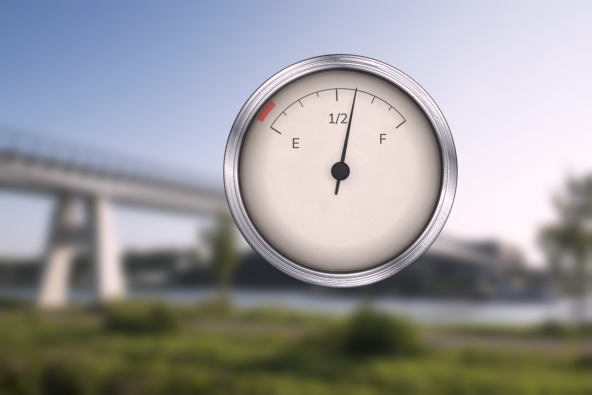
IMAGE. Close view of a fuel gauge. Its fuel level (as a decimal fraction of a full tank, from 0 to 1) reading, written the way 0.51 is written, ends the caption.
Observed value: 0.625
